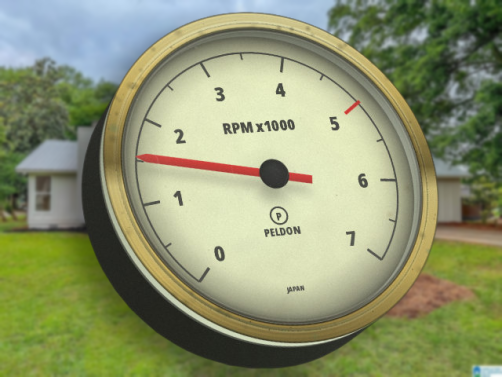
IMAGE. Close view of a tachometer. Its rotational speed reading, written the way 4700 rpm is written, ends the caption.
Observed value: 1500 rpm
